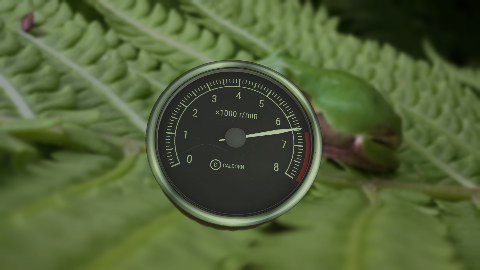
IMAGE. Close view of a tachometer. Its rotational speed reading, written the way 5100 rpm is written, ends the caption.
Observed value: 6500 rpm
